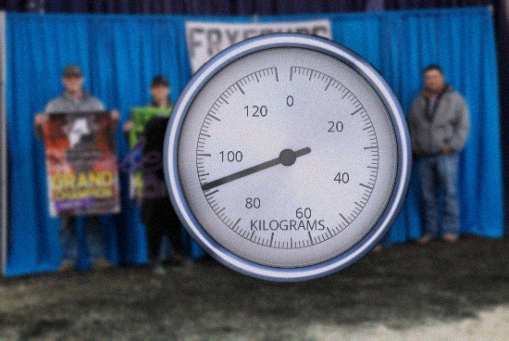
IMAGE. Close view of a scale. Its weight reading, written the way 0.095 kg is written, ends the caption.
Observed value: 92 kg
